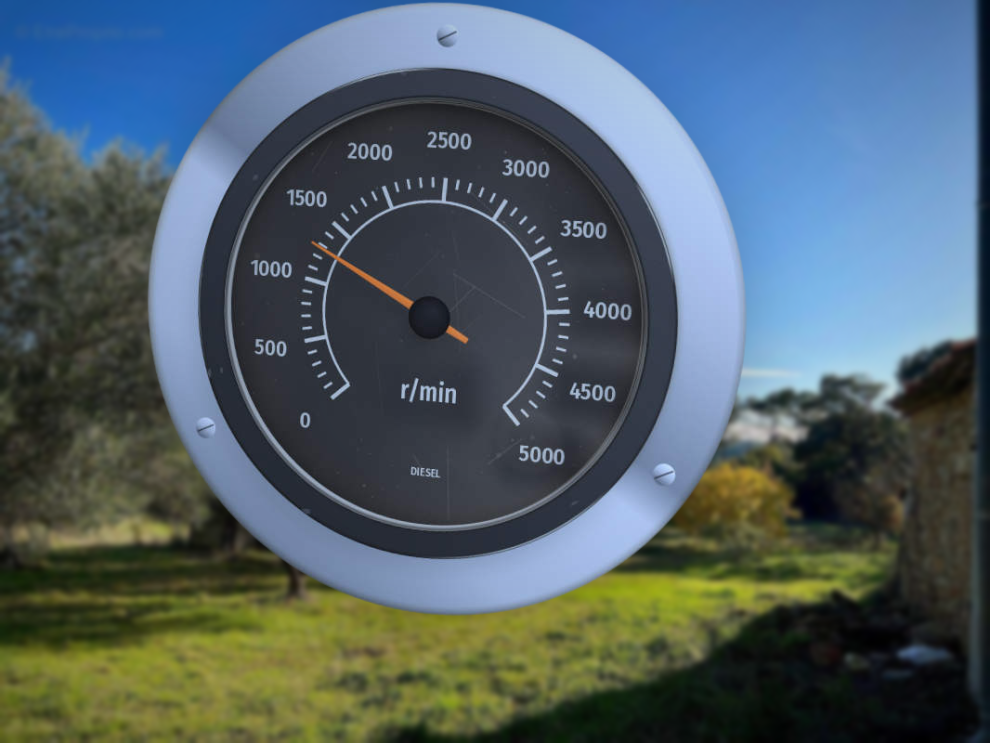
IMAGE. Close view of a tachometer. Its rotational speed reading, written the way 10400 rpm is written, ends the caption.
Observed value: 1300 rpm
